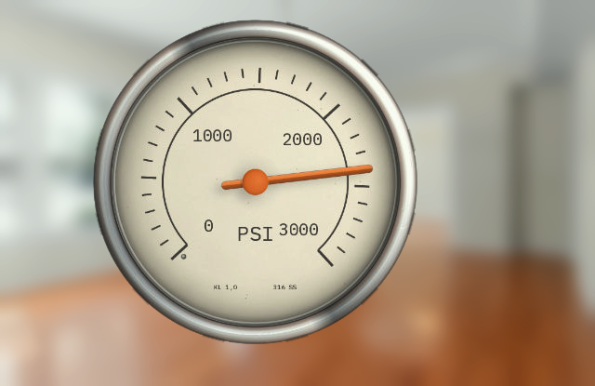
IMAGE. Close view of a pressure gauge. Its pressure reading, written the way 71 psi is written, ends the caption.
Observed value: 2400 psi
